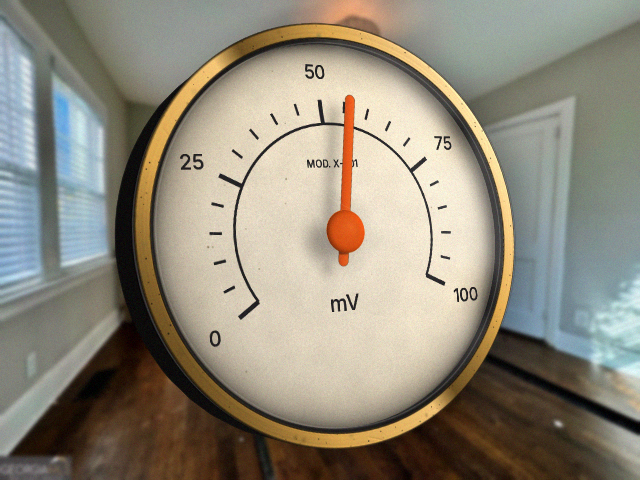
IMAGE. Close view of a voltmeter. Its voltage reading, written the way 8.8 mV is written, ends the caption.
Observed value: 55 mV
